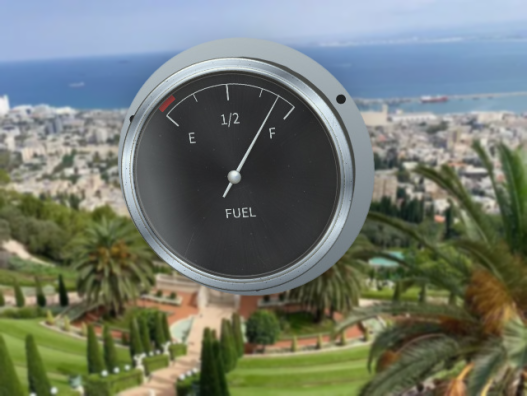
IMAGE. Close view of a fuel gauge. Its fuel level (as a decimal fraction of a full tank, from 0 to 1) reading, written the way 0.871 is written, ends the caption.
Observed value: 0.875
